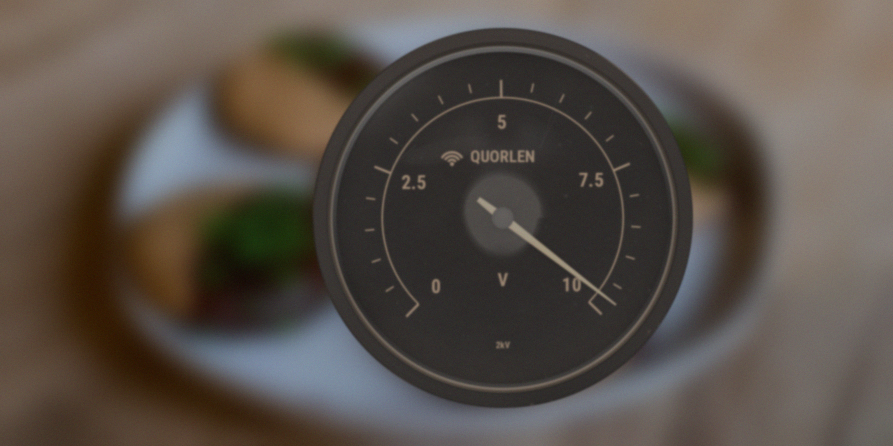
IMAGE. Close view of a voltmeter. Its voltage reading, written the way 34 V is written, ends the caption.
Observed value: 9.75 V
